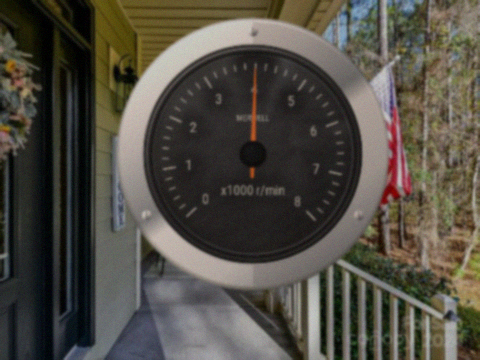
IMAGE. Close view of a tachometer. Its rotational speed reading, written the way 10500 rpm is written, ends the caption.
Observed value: 4000 rpm
